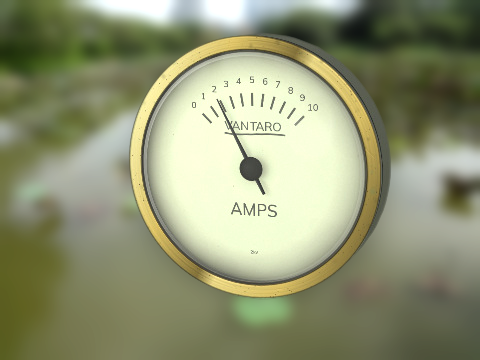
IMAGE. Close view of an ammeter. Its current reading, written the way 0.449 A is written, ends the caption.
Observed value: 2 A
